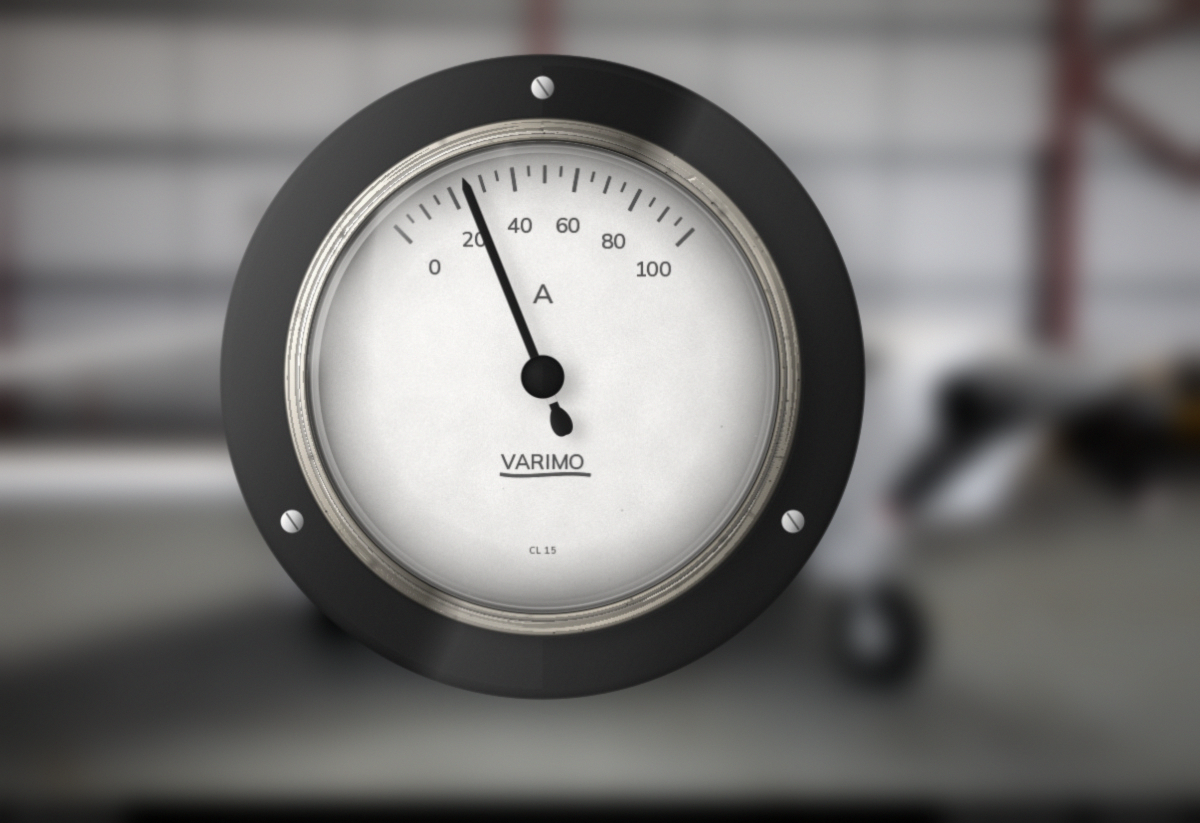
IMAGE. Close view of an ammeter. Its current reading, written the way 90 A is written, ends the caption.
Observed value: 25 A
